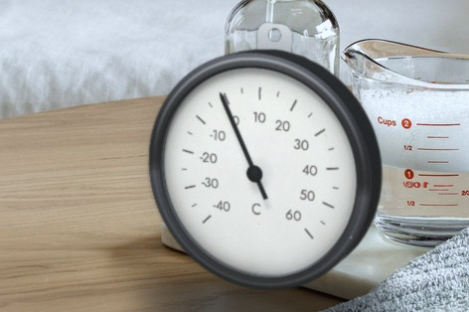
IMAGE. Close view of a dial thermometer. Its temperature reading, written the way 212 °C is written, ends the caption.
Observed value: 0 °C
